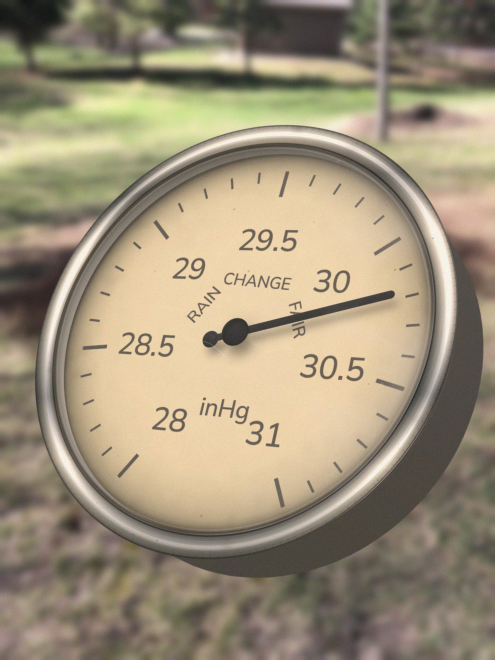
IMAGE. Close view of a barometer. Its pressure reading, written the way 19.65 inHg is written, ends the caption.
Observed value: 30.2 inHg
